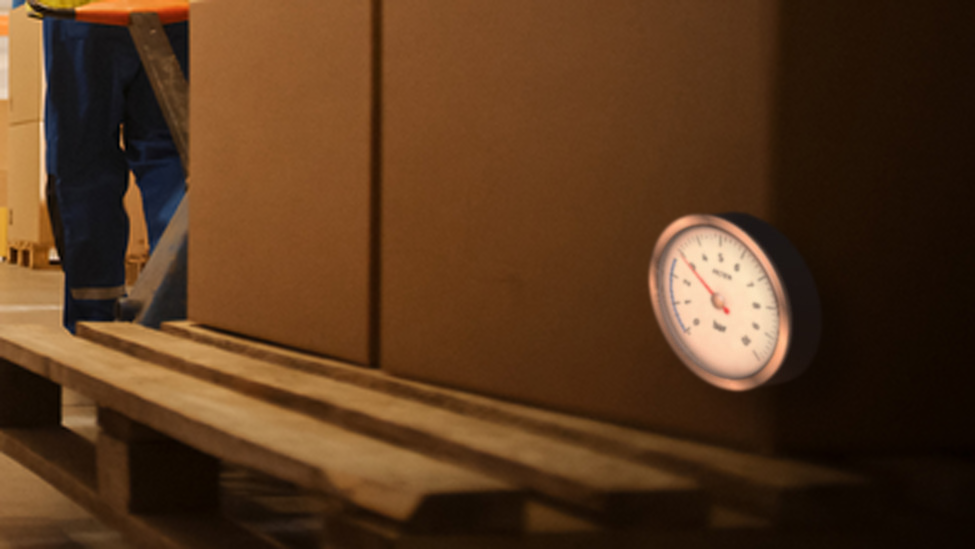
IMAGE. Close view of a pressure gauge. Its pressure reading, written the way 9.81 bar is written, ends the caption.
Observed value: 3 bar
